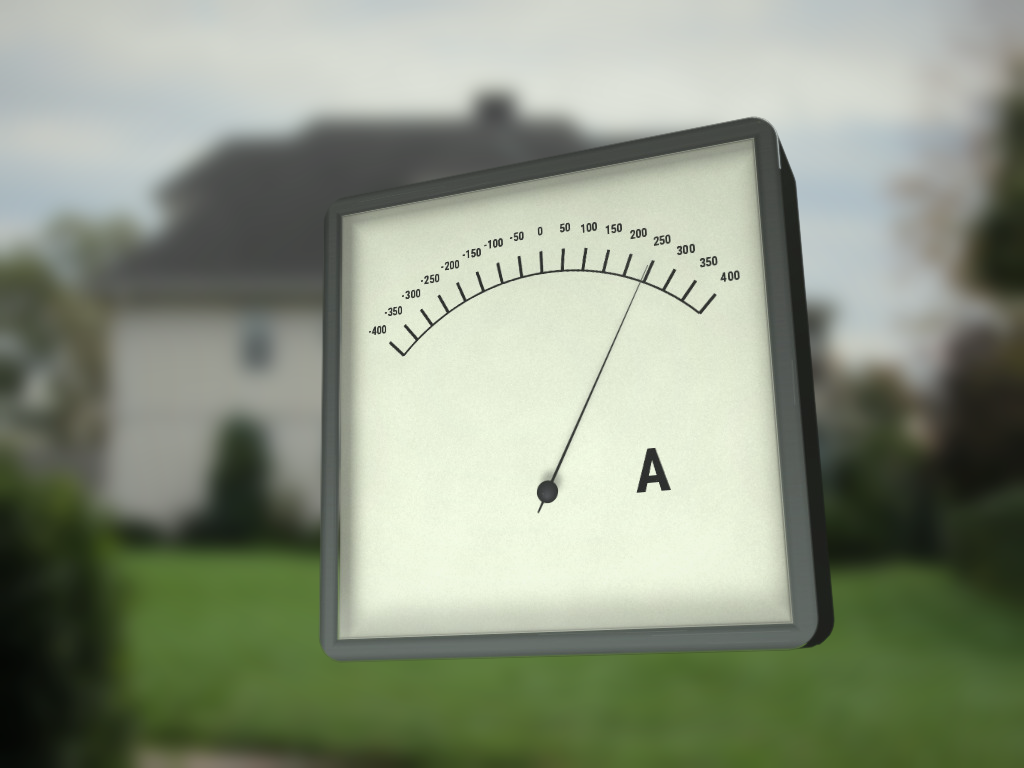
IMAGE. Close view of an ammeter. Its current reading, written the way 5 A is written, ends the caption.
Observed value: 250 A
